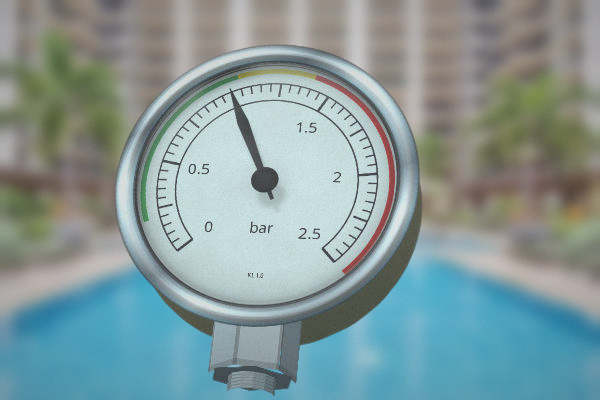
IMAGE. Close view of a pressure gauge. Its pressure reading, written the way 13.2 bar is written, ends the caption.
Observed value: 1 bar
